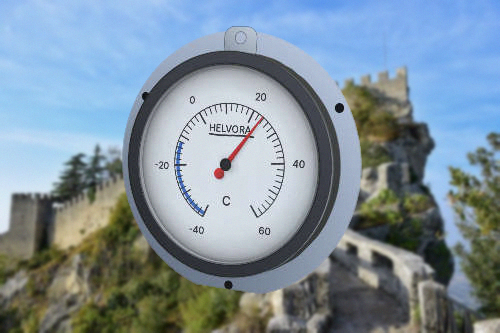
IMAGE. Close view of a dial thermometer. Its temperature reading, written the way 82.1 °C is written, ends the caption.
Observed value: 24 °C
